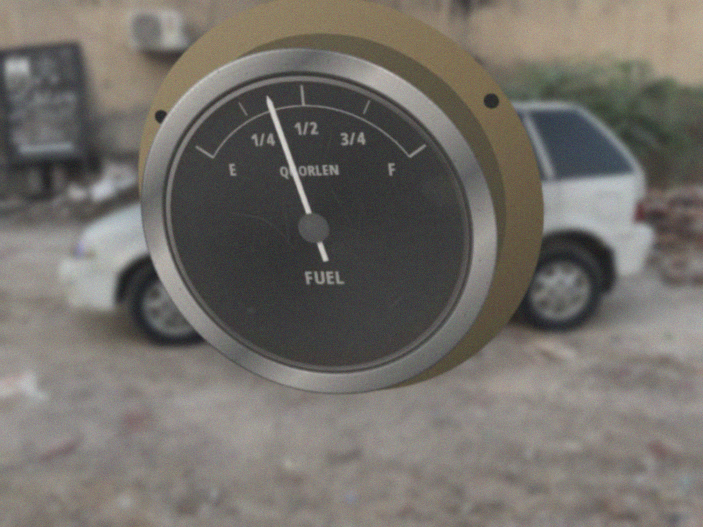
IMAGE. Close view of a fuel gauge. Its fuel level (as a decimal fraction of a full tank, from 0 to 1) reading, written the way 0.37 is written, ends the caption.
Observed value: 0.375
